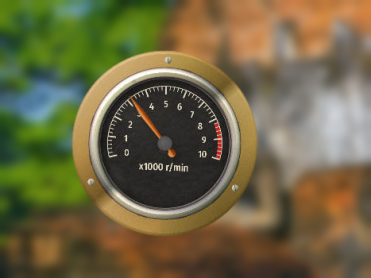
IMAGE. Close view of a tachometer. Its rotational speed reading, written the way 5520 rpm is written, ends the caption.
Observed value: 3200 rpm
